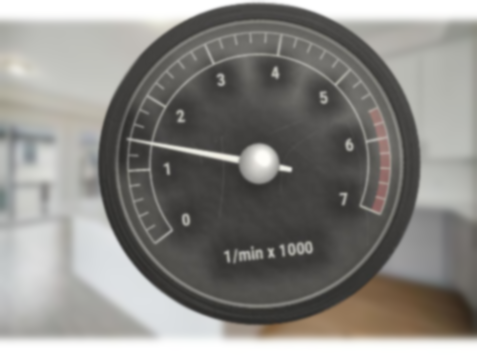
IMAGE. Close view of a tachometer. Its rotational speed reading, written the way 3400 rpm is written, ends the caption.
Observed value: 1400 rpm
